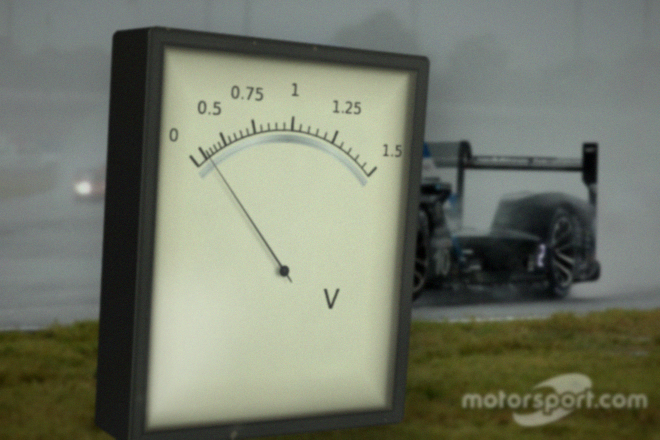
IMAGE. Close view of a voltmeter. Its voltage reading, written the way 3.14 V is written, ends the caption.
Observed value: 0.25 V
